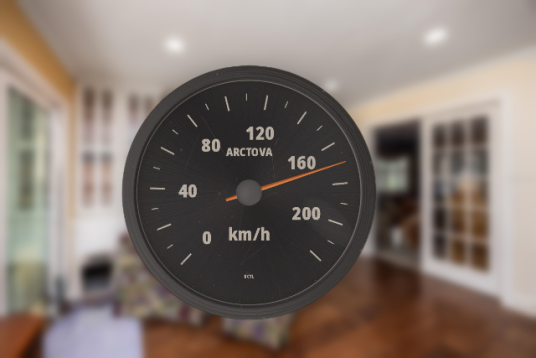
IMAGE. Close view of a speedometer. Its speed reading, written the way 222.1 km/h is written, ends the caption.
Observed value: 170 km/h
